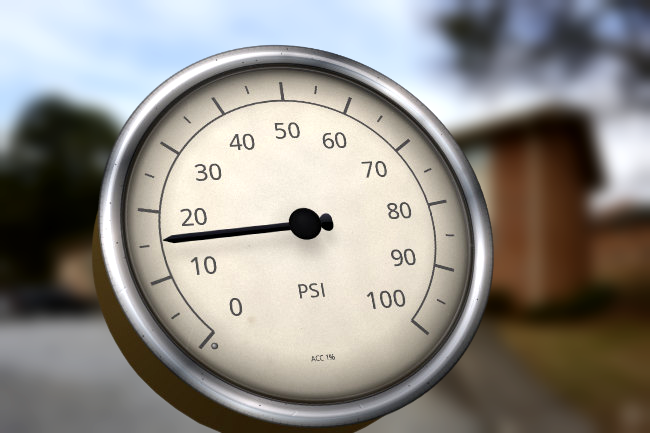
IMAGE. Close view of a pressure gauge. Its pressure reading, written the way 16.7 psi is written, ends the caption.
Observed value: 15 psi
